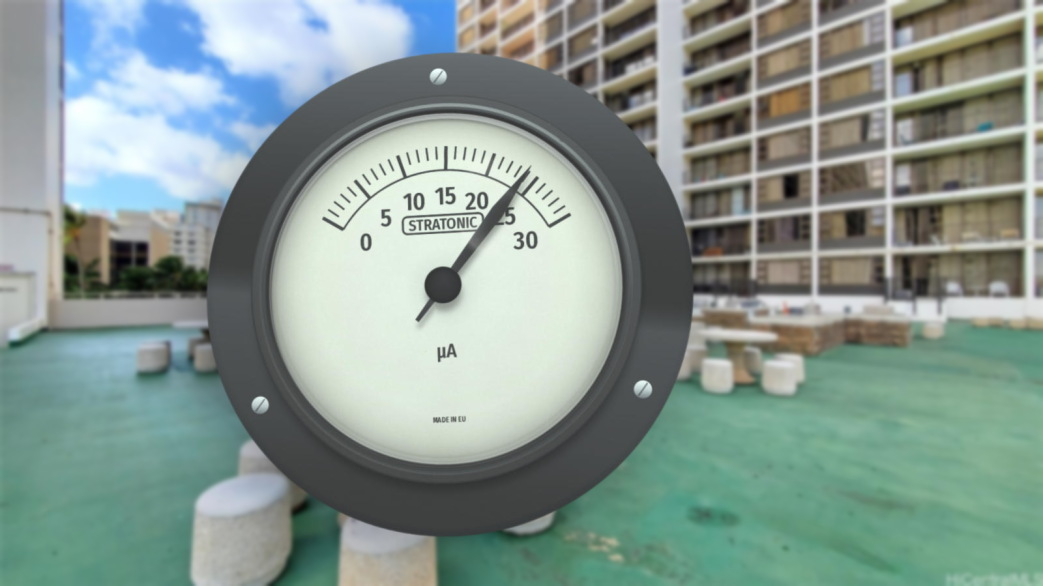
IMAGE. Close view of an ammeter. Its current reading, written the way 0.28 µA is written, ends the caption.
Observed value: 24 µA
